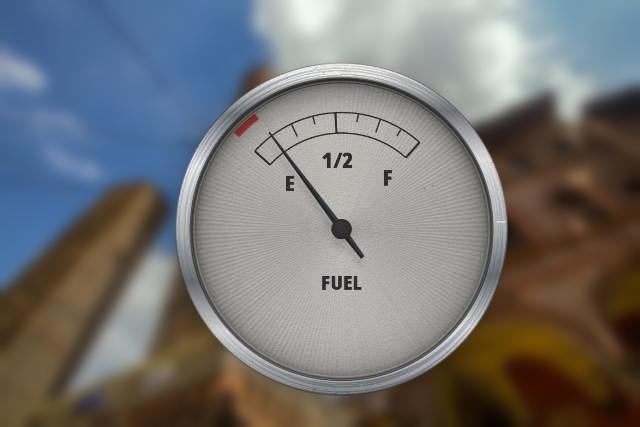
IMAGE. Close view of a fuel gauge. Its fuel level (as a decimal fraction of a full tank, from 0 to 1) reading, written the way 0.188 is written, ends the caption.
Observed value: 0.125
